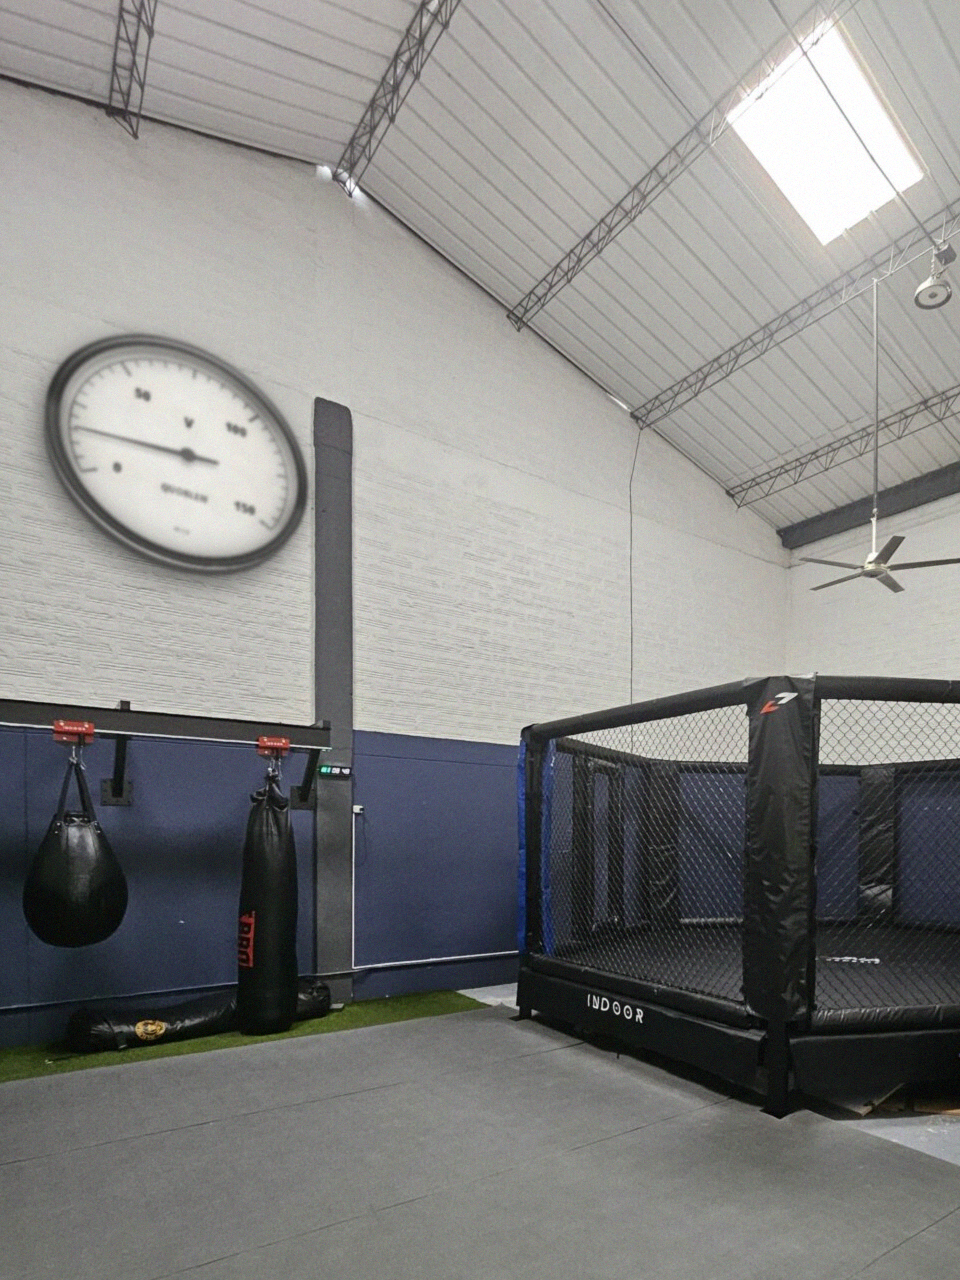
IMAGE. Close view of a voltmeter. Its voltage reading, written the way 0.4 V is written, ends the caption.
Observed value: 15 V
